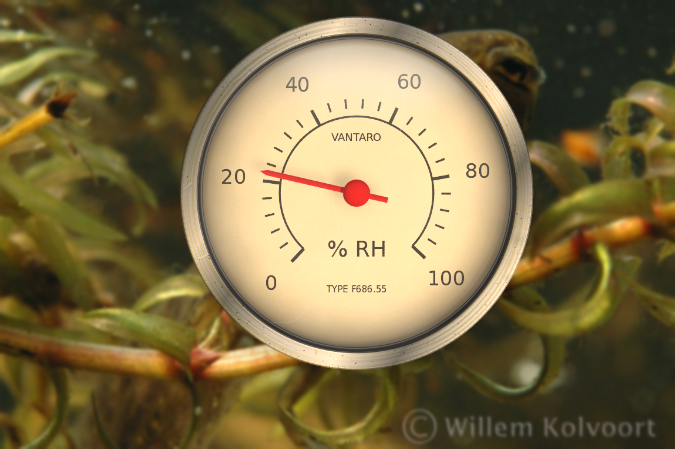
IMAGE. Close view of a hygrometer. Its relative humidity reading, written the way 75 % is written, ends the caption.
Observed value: 22 %
